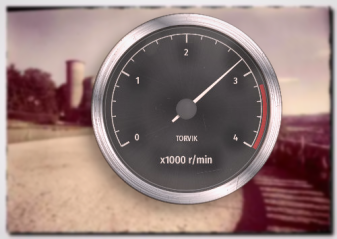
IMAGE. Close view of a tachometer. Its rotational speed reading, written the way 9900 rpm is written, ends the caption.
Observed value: 2800 rpm
